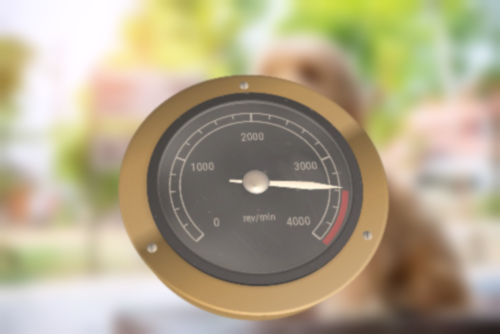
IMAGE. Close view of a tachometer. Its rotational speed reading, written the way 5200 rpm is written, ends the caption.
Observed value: 3400 rpm
